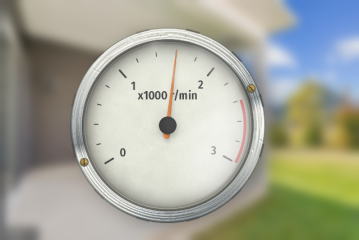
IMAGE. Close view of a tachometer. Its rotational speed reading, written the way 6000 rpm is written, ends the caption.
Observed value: 1600 rpm
